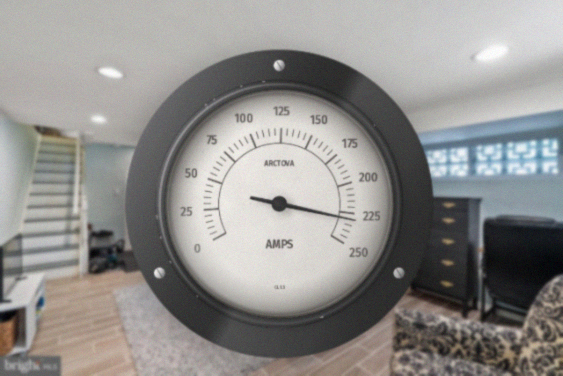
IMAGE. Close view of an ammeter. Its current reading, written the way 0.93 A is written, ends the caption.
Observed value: 230 A
